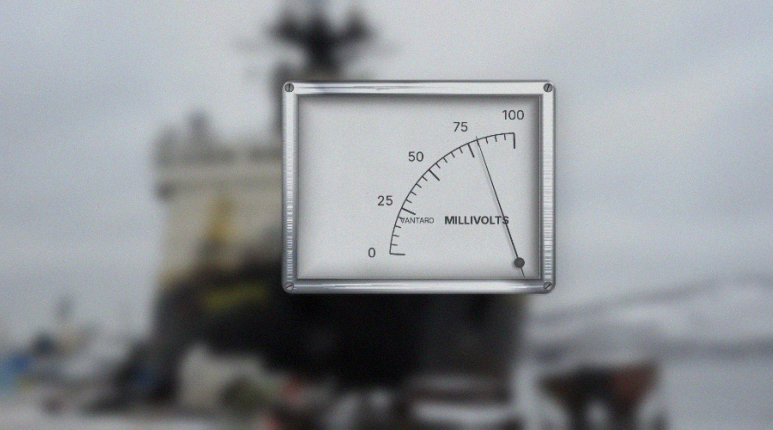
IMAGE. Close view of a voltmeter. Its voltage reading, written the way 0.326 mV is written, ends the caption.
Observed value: 80 mV
